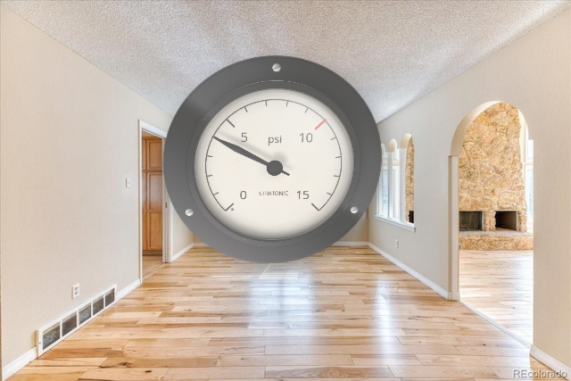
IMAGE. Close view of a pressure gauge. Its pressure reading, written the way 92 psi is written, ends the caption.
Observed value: 4 psi
